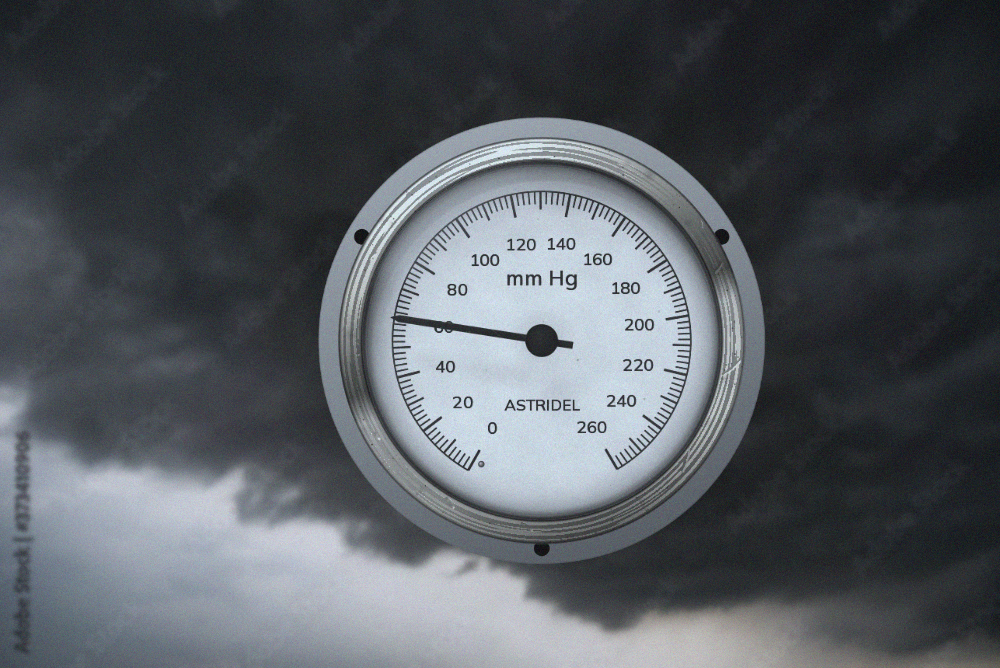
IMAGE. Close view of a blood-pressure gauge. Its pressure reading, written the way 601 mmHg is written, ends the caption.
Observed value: 60 mmHg
